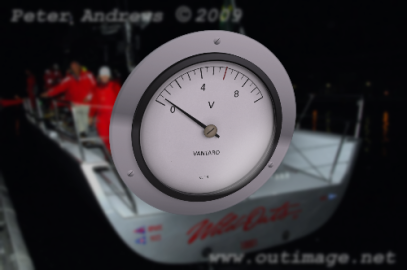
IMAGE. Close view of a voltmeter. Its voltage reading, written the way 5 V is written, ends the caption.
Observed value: 0.5 V
